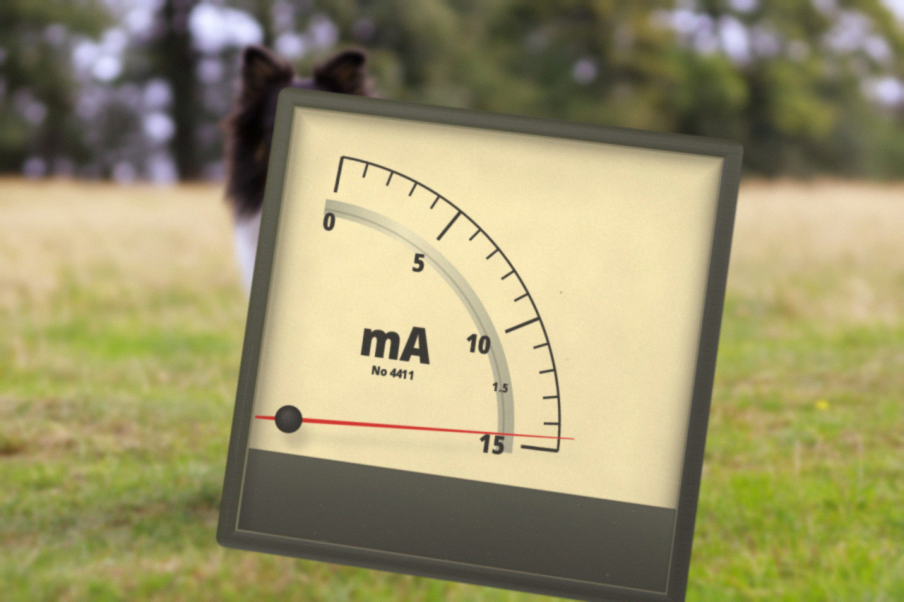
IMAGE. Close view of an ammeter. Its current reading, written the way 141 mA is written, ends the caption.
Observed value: 14.5 mA
